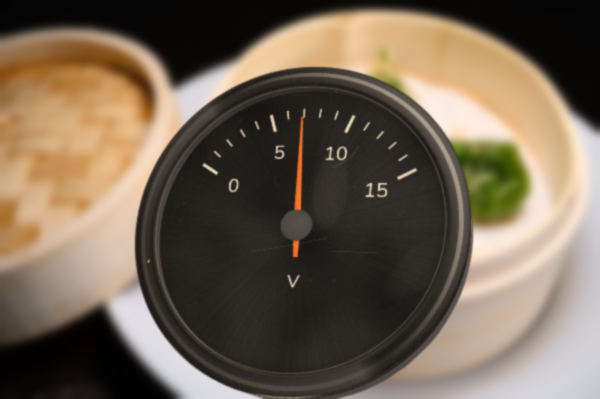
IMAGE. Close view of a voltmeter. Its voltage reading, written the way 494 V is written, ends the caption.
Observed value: 7 V
